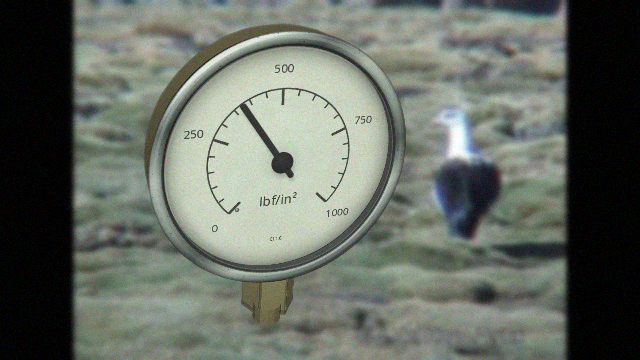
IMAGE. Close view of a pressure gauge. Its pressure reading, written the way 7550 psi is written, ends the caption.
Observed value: 375 psi
